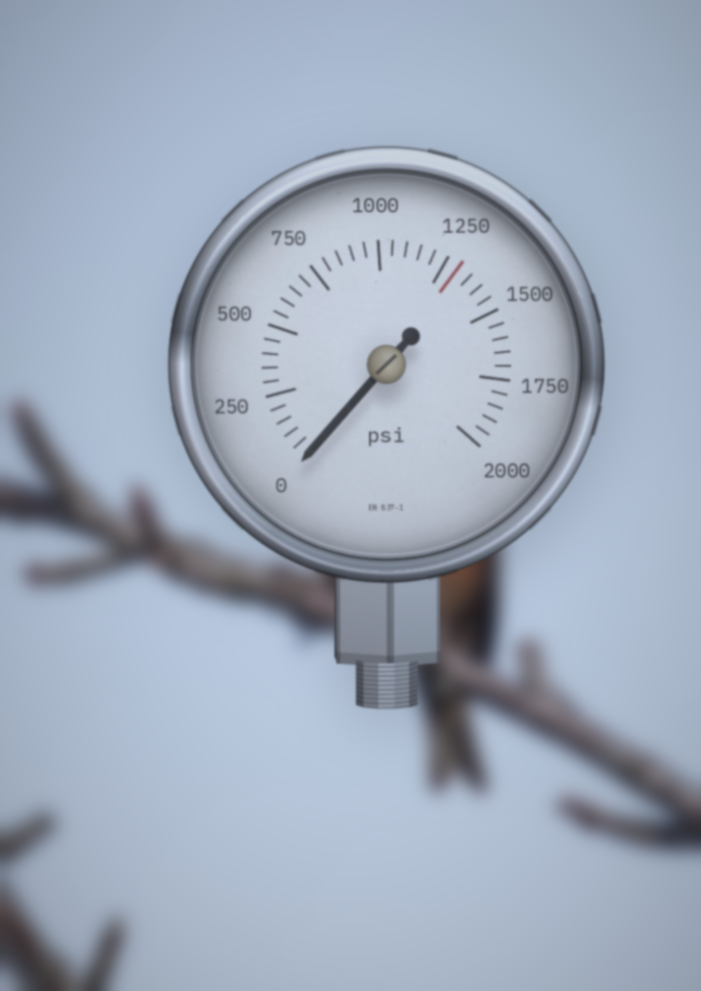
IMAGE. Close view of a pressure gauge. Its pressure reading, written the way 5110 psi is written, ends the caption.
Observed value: 0 psi
